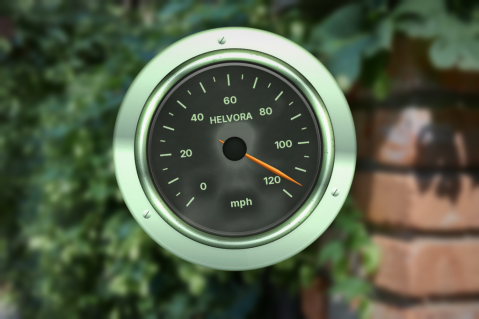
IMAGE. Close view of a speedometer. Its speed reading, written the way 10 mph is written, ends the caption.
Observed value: 115 mph
